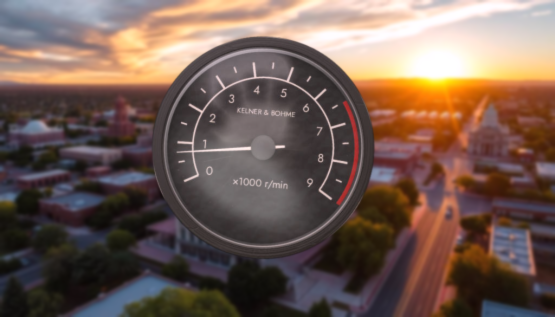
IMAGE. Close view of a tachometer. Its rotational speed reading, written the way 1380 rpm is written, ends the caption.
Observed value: 750 rpm
